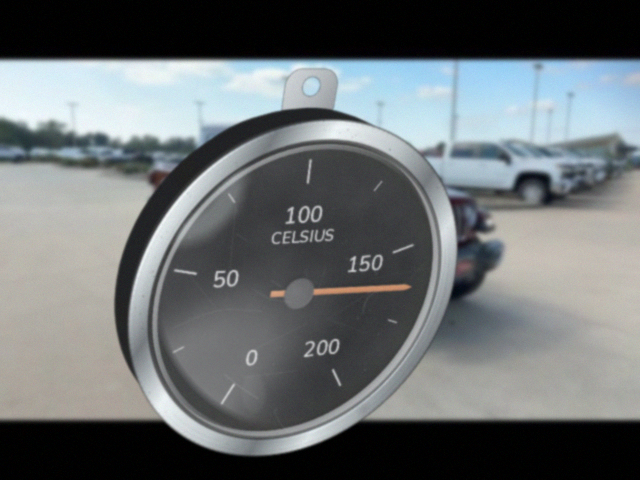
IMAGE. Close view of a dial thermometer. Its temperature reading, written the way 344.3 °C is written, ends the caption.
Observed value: 162.5 °C
